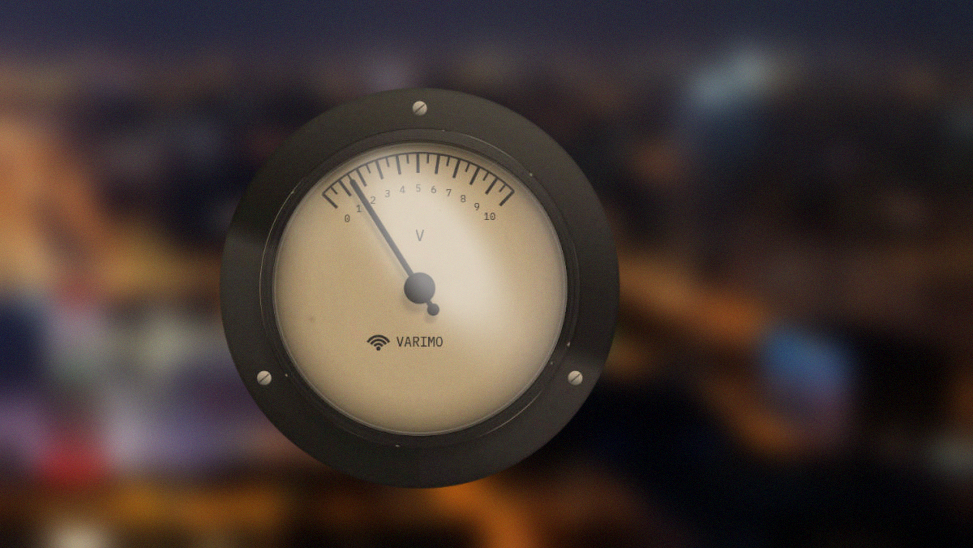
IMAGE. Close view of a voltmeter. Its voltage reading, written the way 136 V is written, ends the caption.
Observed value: 1.5 V
